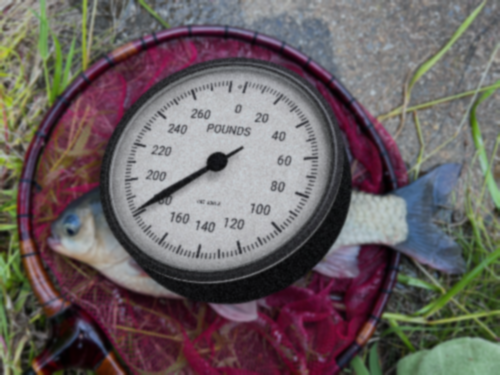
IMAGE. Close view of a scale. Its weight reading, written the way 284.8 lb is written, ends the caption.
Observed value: 180 lb
